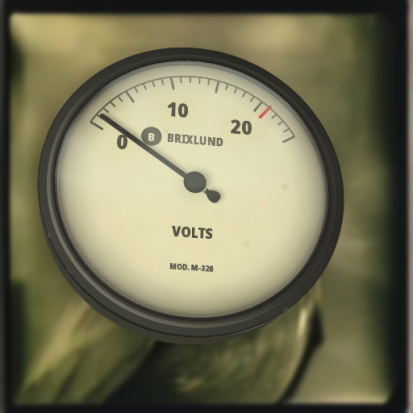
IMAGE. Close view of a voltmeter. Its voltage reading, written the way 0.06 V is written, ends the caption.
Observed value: 1 V
